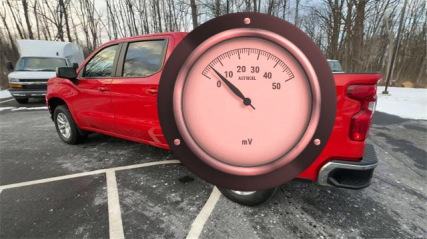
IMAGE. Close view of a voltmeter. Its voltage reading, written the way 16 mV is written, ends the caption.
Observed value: 5 mV
